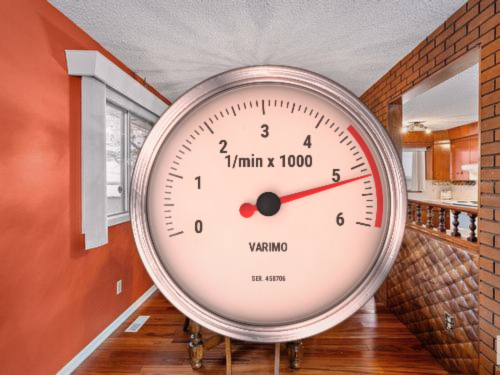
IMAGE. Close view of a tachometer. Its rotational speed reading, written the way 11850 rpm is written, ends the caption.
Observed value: 5200 rpm
